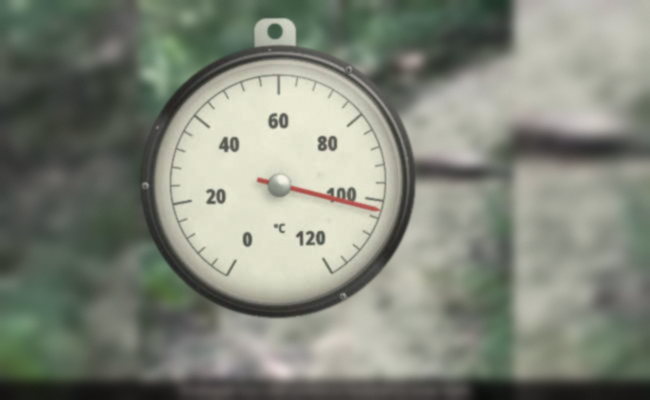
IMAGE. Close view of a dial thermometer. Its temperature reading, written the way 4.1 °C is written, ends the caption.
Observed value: 102 °C
